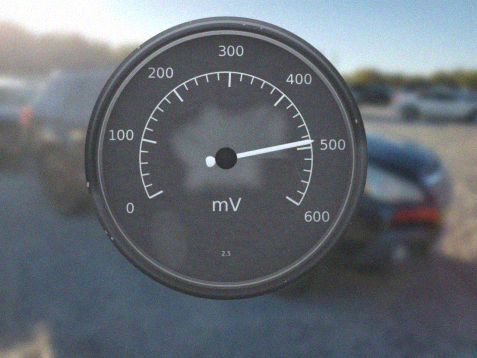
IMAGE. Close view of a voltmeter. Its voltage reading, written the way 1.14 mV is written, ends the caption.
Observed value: 490 mV
